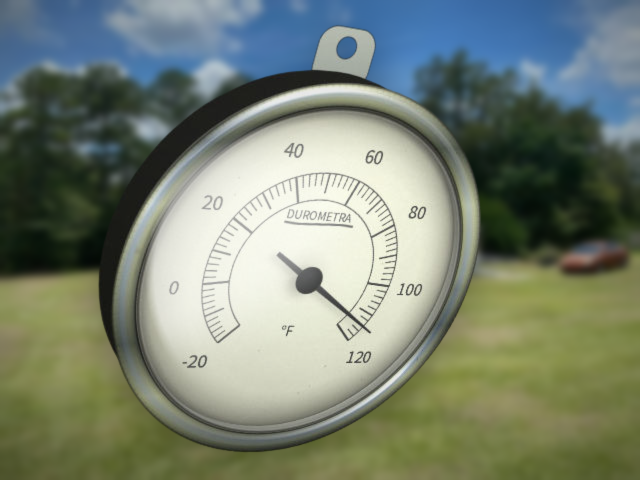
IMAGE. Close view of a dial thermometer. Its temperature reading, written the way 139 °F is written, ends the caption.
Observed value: 114 °F
